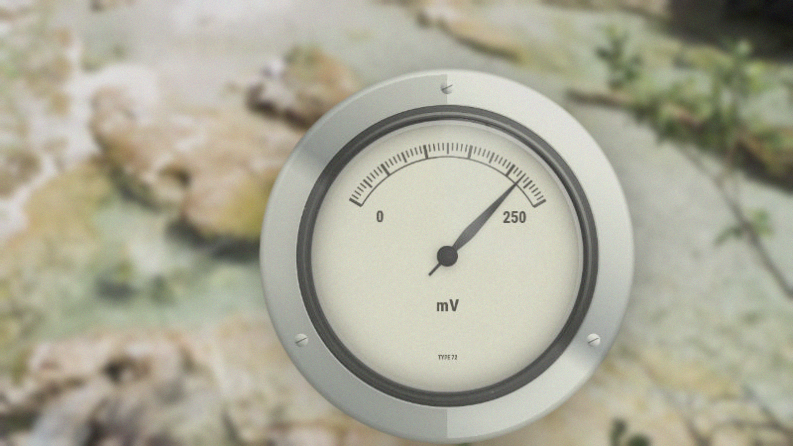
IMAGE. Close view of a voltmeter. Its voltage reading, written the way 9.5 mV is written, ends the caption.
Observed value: 215 mV
